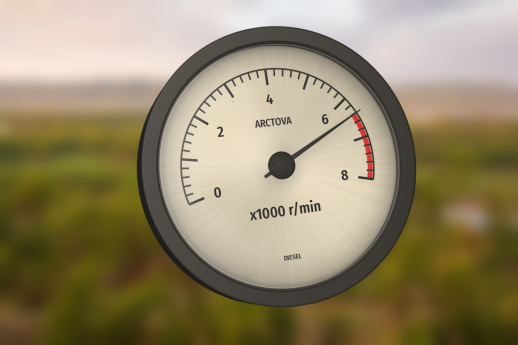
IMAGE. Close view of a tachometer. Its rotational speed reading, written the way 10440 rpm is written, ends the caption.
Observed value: 6400 rpm
